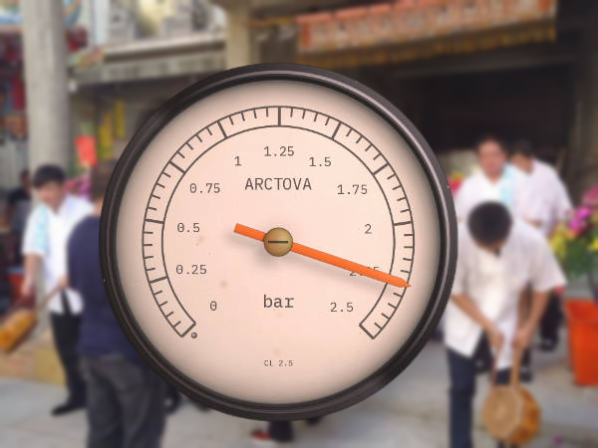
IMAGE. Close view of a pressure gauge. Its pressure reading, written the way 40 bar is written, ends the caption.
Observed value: 2.25 bar
